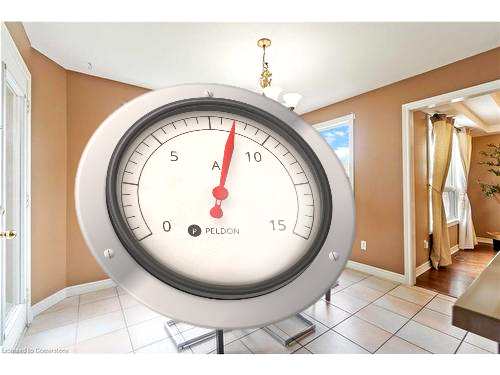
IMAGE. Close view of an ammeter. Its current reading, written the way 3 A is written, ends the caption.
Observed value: 8.5 A
